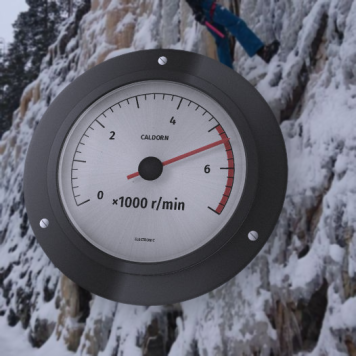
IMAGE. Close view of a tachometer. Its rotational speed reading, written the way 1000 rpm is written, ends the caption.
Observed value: 5400 rpm
